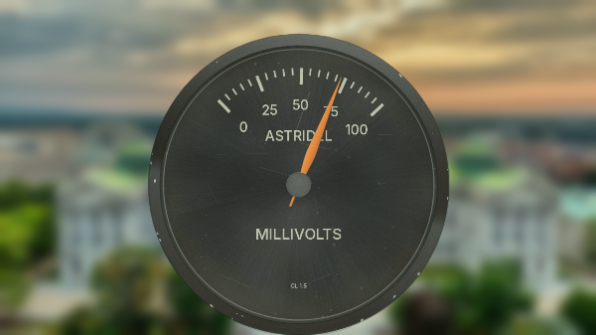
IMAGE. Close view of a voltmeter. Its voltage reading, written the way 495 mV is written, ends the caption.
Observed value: 72.5 mV
